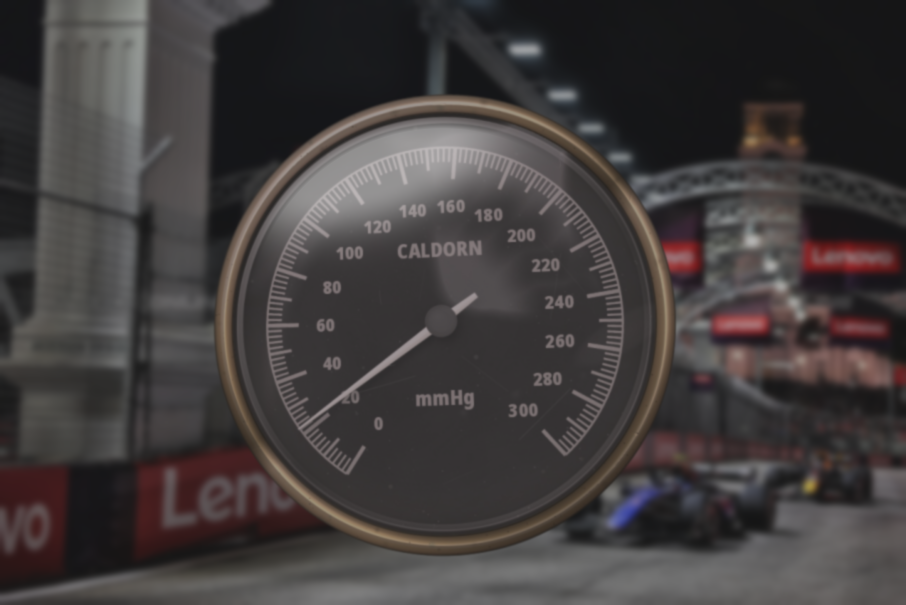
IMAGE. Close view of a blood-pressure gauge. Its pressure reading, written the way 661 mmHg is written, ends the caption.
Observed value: 22 mmHg
